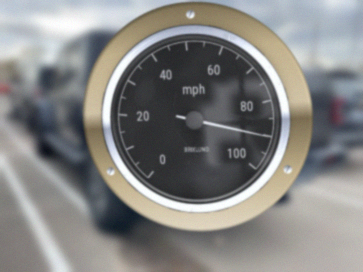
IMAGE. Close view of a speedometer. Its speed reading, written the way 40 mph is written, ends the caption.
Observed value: 90 mph
